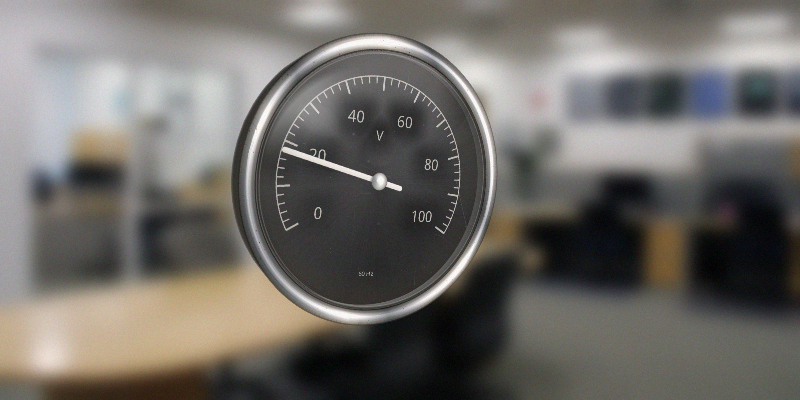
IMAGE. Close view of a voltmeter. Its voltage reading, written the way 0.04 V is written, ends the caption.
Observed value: 18 V
